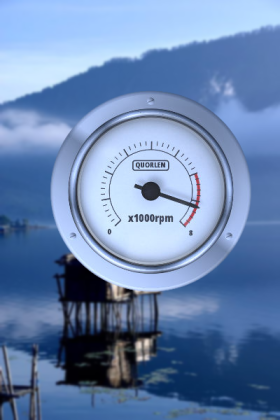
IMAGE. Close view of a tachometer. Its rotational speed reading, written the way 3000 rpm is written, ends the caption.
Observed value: 7200 rpm
